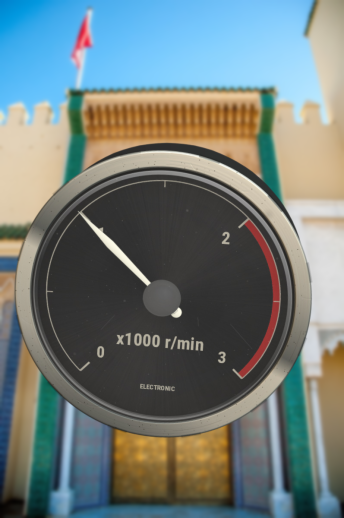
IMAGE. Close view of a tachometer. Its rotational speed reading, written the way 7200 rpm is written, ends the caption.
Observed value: 1000 rpm
